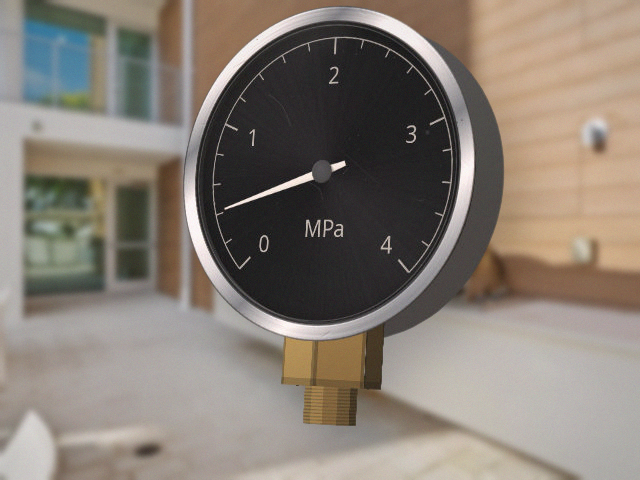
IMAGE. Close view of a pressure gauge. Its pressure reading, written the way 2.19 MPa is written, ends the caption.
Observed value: 0.4 MPa
